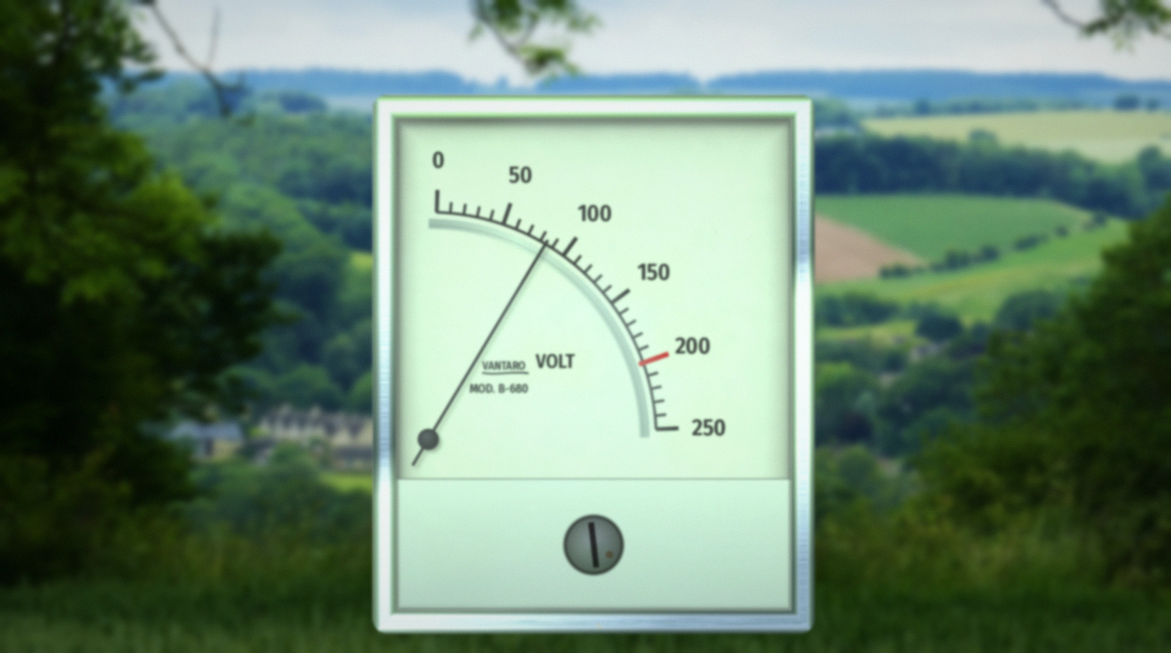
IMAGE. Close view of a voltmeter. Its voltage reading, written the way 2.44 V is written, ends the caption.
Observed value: 85 V
